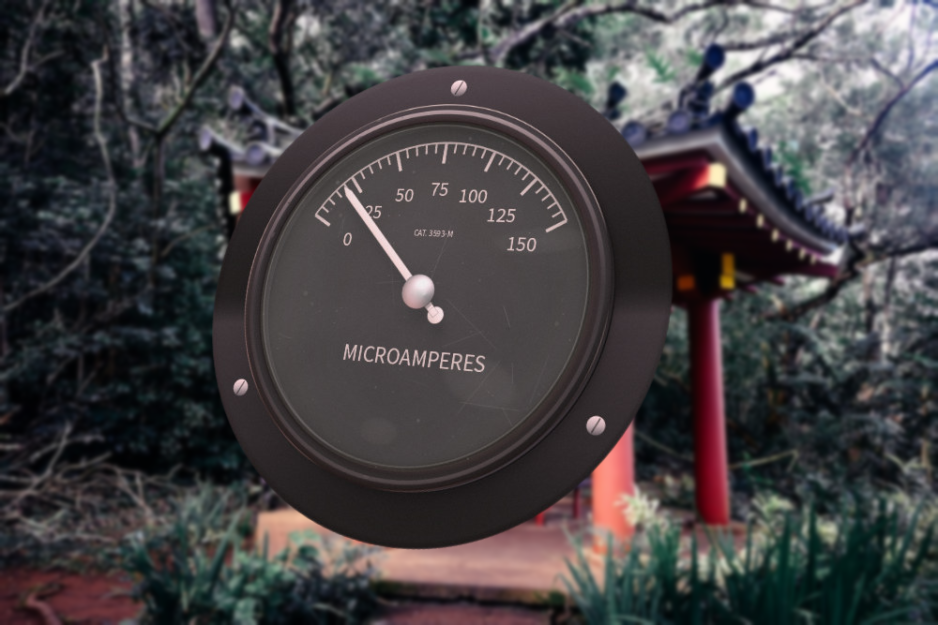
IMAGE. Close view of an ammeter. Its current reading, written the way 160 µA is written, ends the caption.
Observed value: 20 µA
